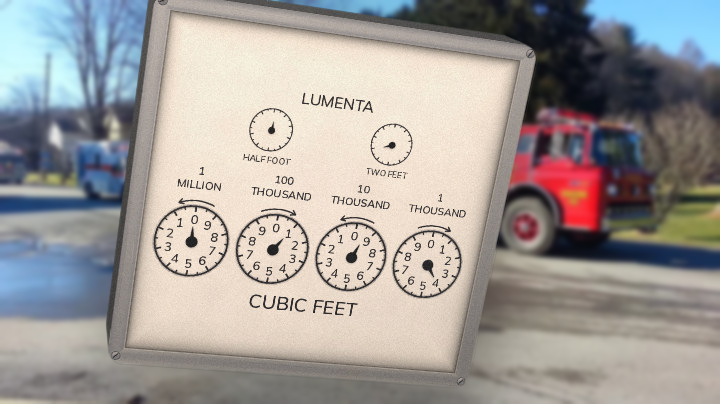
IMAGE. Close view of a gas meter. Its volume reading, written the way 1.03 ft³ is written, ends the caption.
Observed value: 9400 ft³
